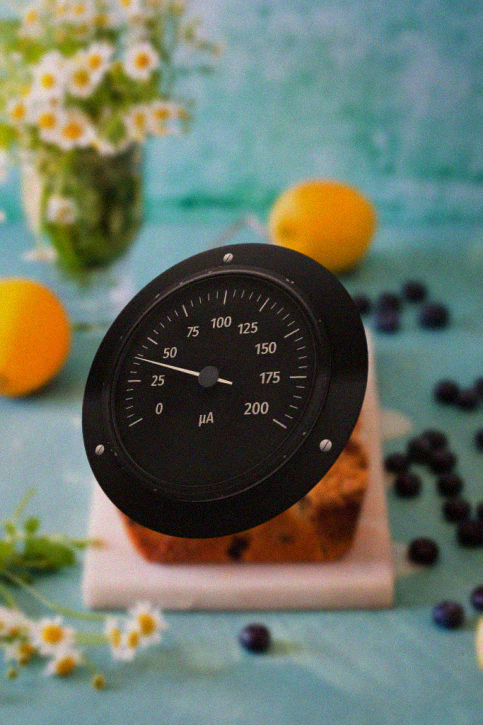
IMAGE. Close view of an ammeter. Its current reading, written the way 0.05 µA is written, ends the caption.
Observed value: 37.5 µA
